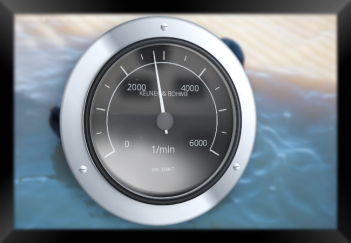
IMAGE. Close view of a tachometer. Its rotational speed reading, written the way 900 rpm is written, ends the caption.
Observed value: 2750 rpm
